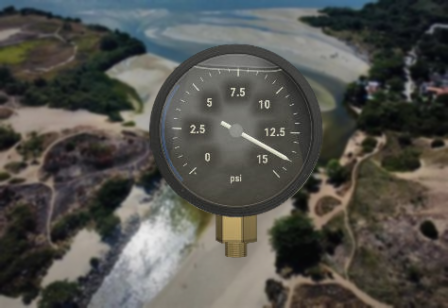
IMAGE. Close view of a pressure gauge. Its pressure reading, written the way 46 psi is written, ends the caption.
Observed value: 14 psi
